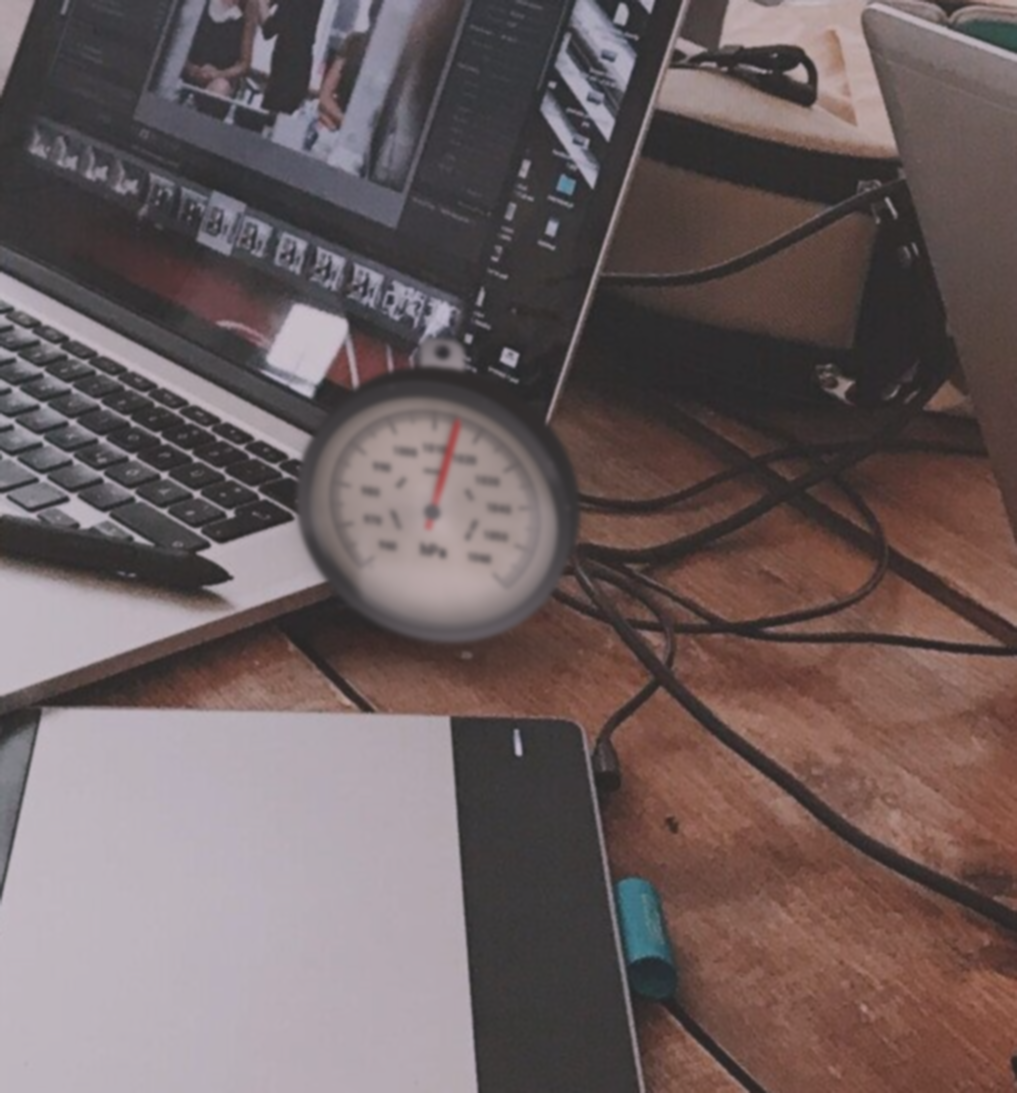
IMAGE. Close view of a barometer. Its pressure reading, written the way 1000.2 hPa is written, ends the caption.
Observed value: 1015 hPa
